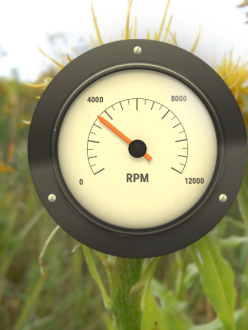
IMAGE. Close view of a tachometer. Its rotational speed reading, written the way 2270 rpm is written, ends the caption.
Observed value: 3500 rpm
